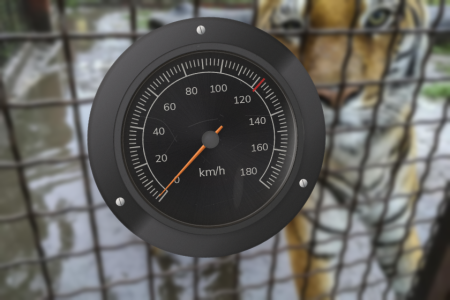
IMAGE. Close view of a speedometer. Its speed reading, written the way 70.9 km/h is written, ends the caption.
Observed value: 2 km/h
